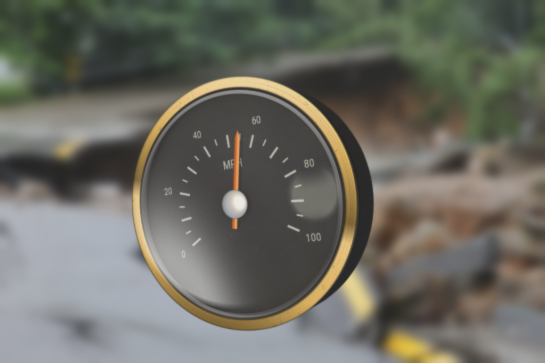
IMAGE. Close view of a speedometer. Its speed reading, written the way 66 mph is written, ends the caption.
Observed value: 55 mph
